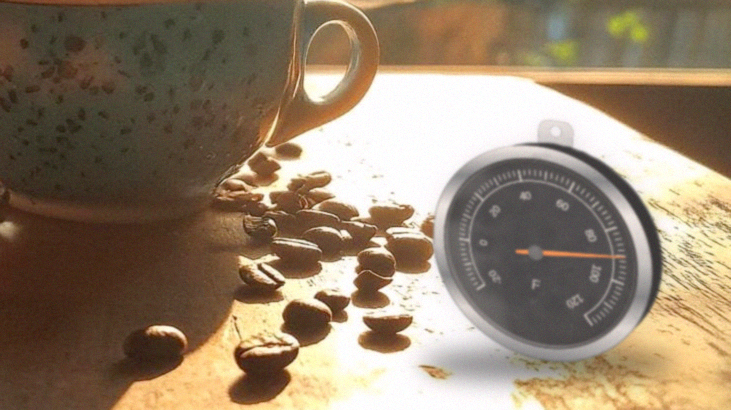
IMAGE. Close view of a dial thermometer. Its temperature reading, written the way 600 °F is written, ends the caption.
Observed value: 90 °F
